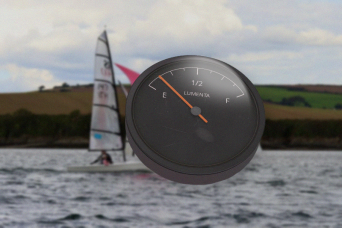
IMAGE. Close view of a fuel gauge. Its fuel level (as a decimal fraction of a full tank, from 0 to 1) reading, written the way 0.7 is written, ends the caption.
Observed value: 0.125
